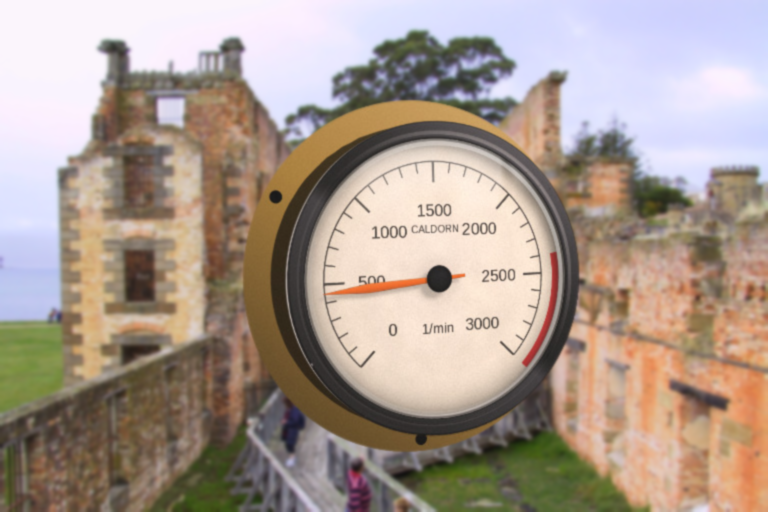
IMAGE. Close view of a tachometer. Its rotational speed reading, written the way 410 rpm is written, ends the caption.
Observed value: 450 rpm
